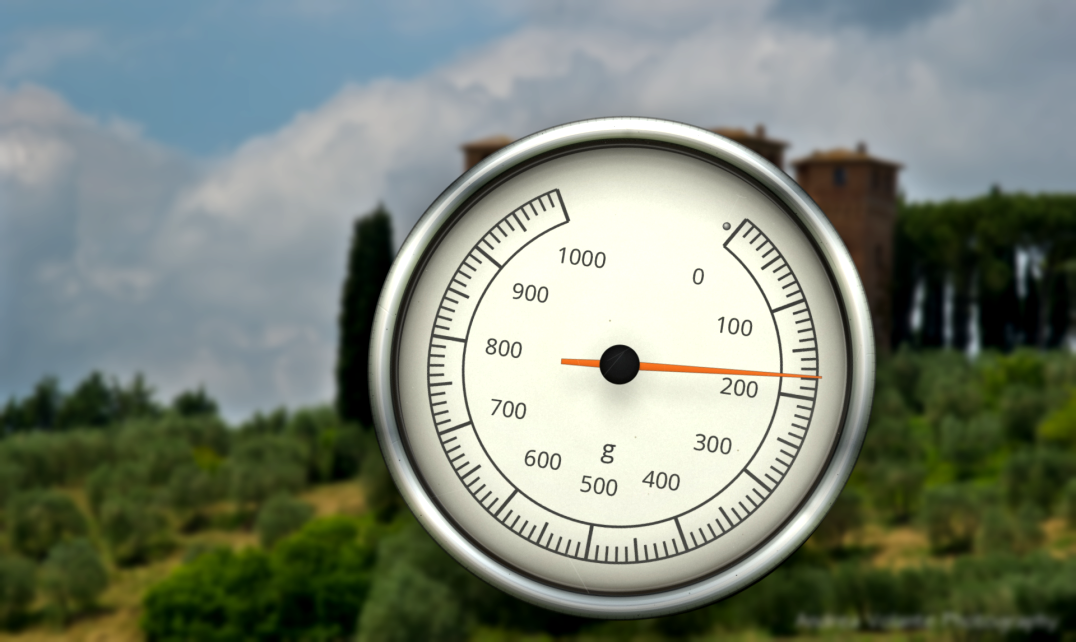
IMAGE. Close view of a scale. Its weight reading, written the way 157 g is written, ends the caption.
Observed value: 180 g
